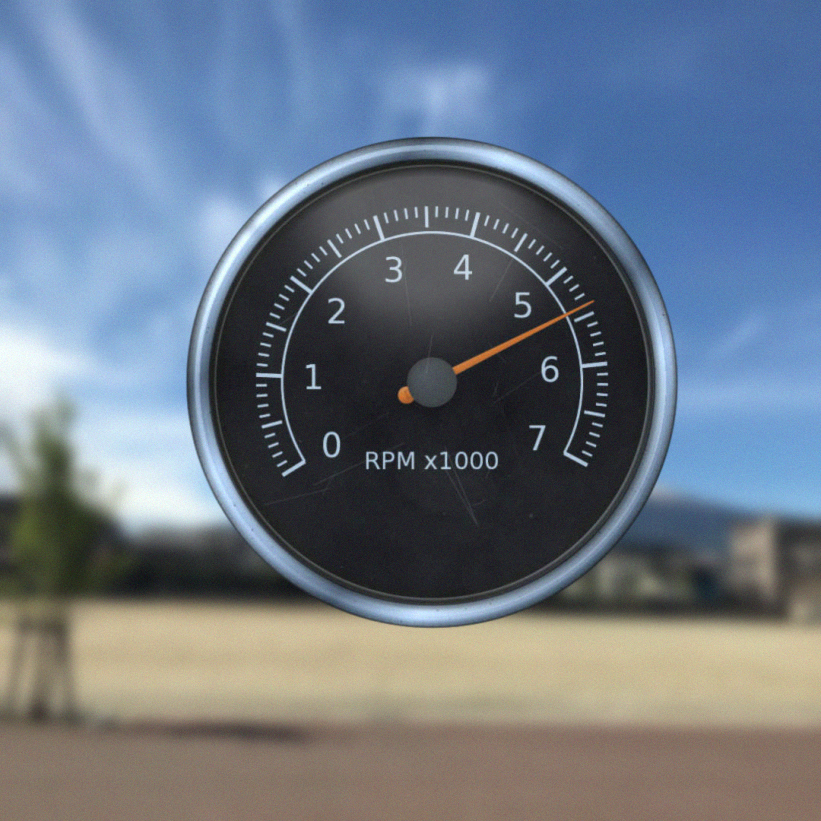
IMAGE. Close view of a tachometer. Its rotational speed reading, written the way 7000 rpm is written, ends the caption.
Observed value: 5400 rpm
